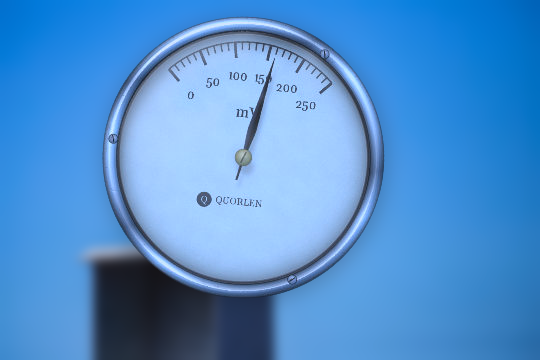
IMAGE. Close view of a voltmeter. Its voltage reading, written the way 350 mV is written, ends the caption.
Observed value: 160 mV
